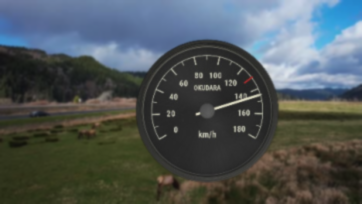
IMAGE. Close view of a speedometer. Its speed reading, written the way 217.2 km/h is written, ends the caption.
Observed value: 145 km/h
